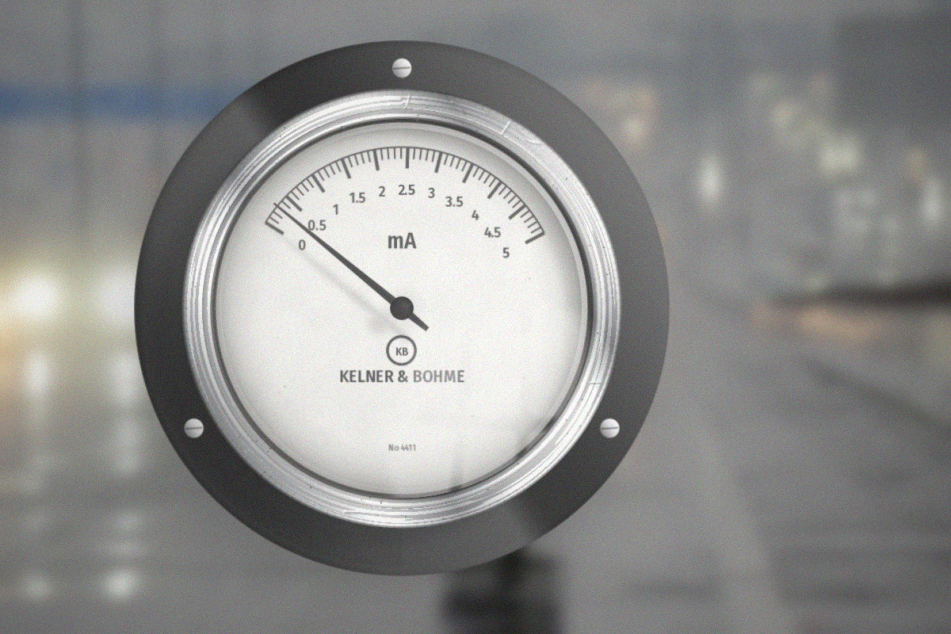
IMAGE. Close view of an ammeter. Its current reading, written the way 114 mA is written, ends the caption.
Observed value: 0.3 mA
